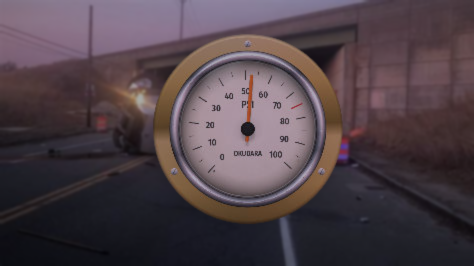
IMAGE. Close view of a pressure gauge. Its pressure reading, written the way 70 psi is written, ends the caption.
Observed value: 52.5 psi
